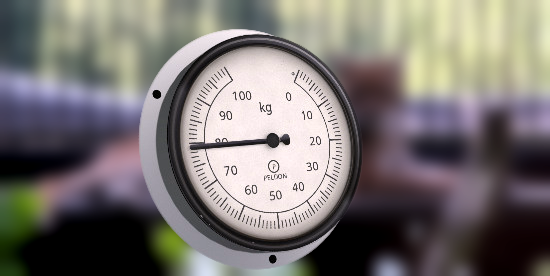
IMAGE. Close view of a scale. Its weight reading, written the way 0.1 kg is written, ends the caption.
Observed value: 79 kg
